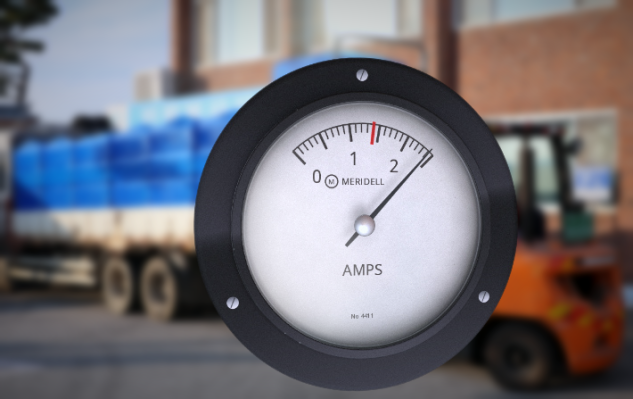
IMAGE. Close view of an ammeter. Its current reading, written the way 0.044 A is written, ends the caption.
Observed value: 2.4 A
